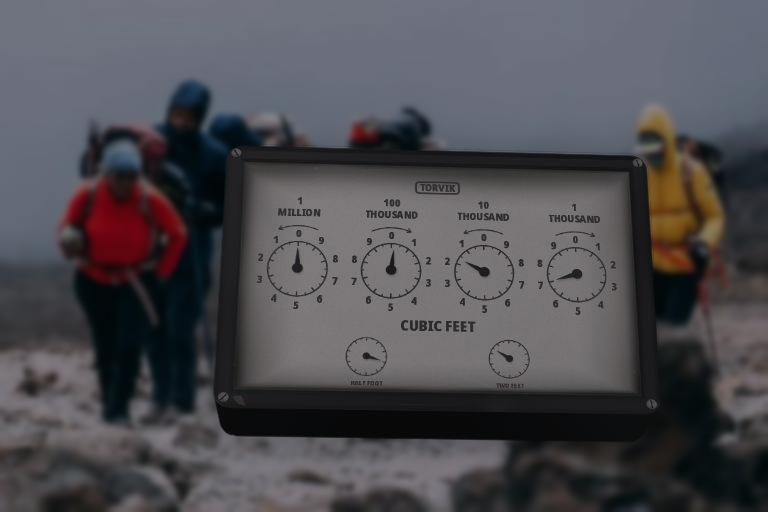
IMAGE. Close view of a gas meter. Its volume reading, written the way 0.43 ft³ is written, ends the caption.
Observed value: 1700 ft³
